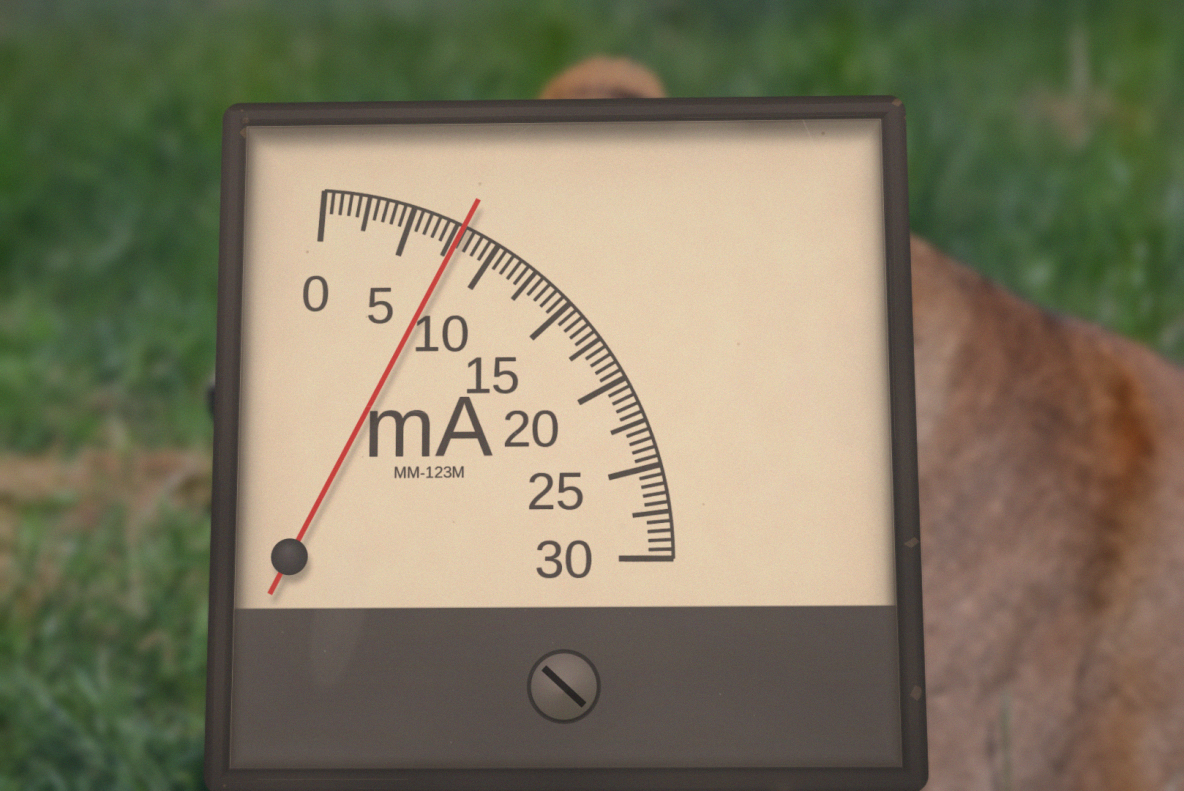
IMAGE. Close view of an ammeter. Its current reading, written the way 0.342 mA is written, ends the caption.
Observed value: 8 mA
